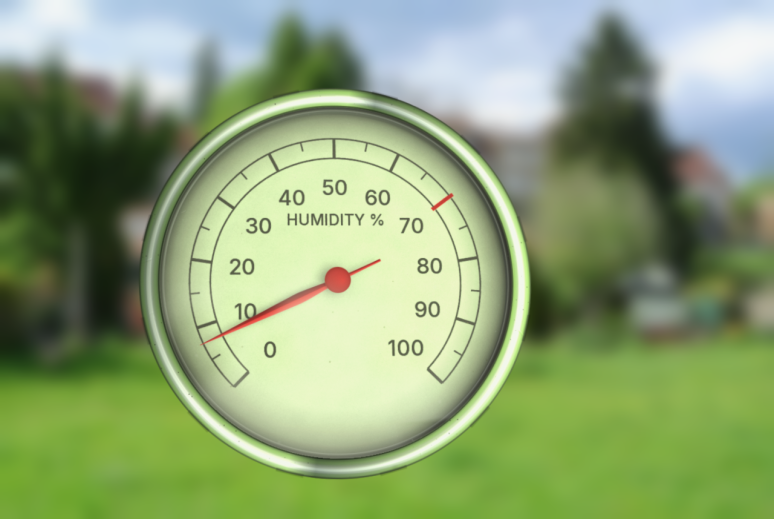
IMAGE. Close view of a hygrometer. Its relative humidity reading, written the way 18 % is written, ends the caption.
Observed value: 7.5 %
